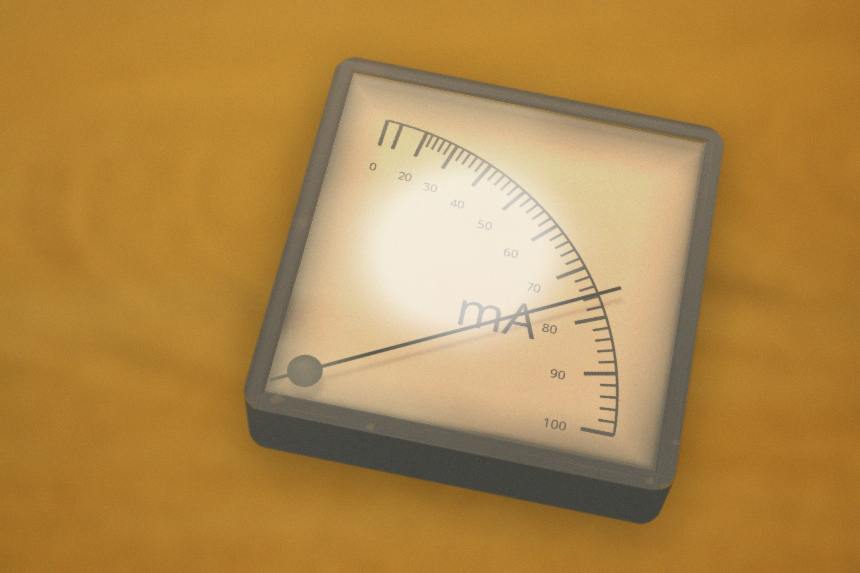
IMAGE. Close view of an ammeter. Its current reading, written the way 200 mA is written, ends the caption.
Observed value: 76 mA
